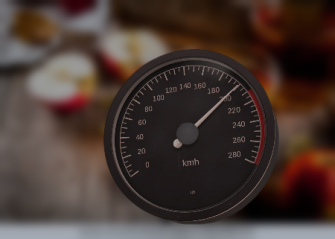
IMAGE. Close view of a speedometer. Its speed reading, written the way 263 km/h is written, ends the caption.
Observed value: 200 km/h
